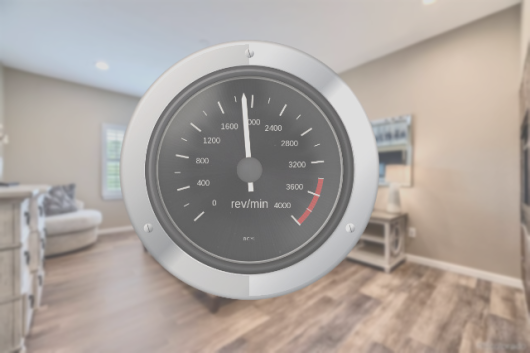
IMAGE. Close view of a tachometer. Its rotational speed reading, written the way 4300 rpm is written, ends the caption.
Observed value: 1900 rpm
